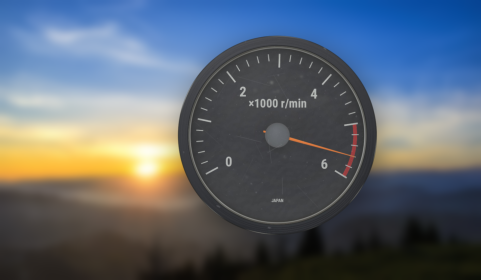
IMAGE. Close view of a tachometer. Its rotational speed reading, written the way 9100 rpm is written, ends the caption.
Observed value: 5600 rpm
